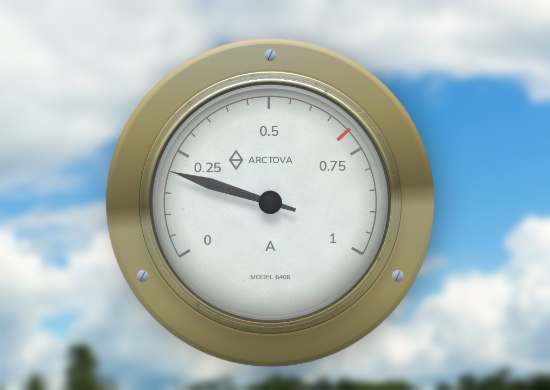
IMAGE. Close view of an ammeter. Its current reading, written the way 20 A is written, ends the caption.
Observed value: 0.2 A
